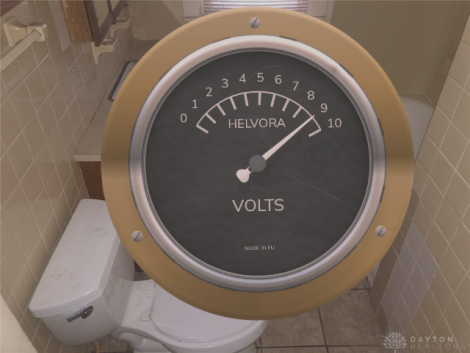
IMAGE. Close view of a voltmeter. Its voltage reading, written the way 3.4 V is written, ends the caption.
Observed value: 9 V
